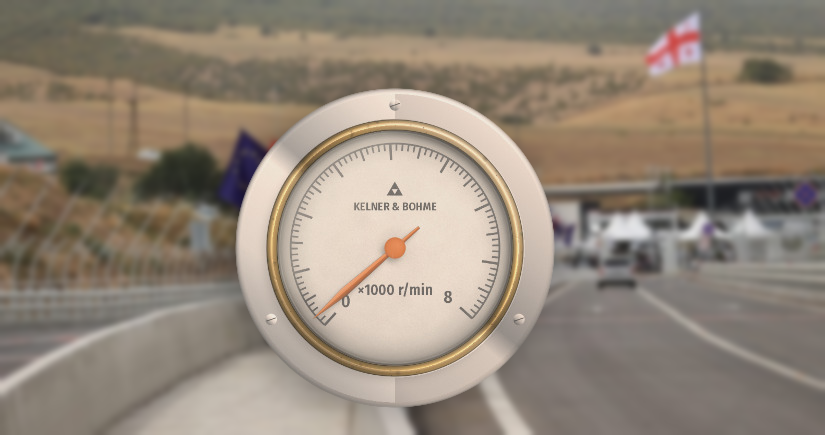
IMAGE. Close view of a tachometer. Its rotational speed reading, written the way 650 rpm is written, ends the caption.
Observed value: 200 rpm
